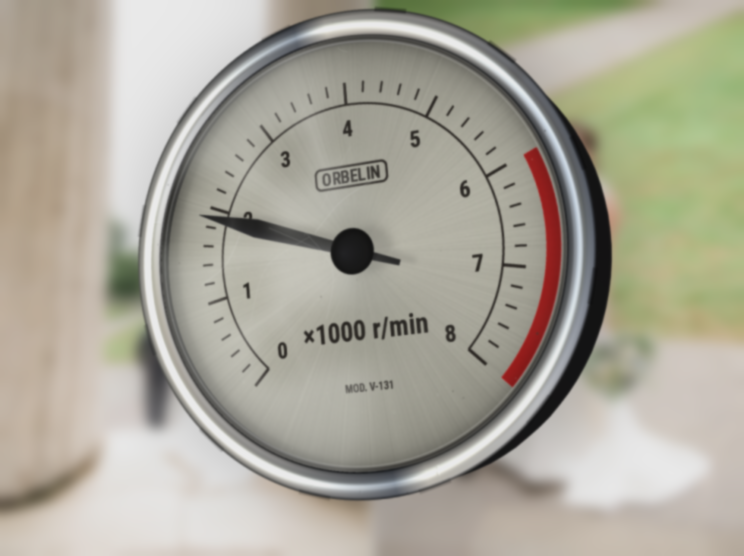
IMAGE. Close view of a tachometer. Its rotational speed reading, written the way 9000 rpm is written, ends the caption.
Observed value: 1900 rpm
